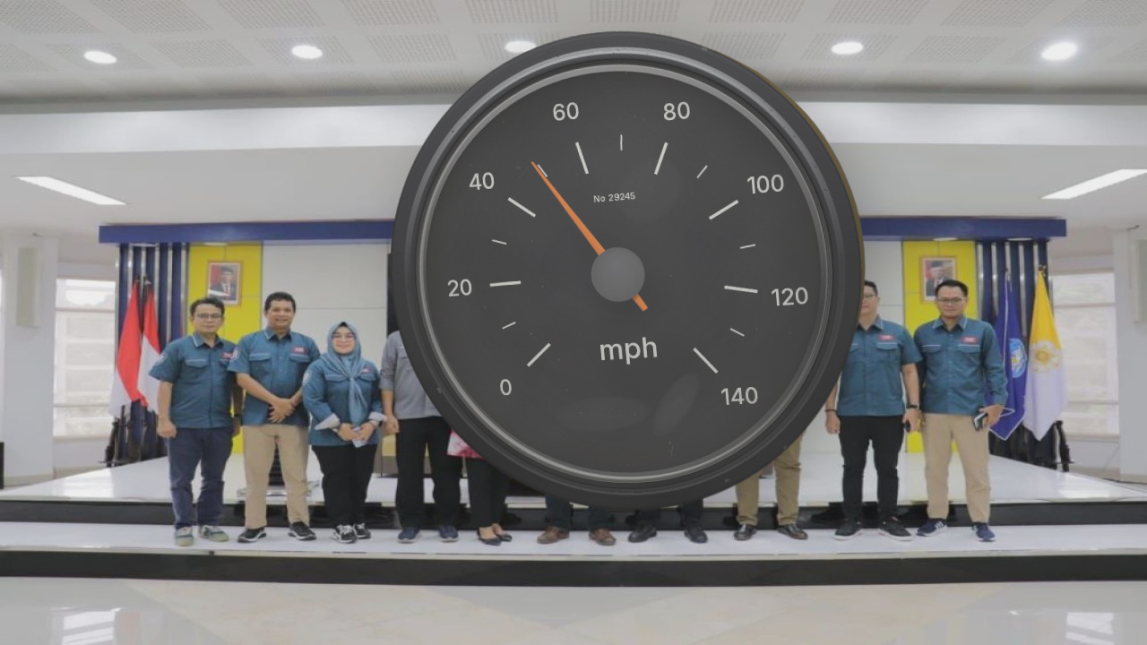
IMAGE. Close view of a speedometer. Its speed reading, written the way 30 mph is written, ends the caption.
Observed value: 50 mph
